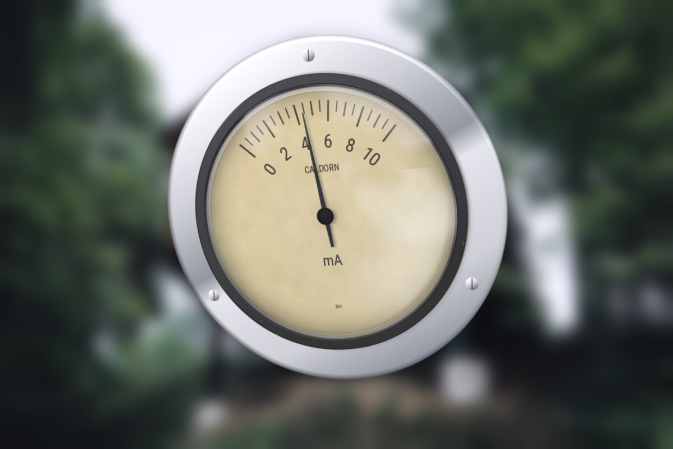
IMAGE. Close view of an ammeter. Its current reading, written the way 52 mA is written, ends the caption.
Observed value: 4.5 mA
